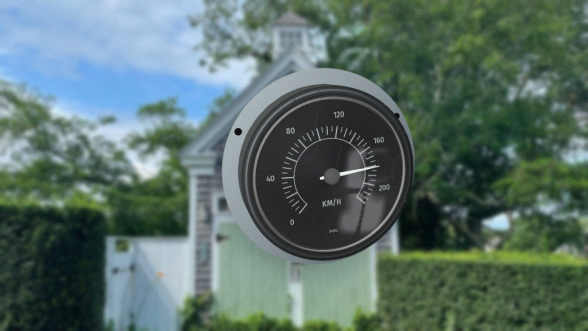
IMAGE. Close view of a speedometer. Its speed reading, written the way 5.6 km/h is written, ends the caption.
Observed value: 180 km/h
